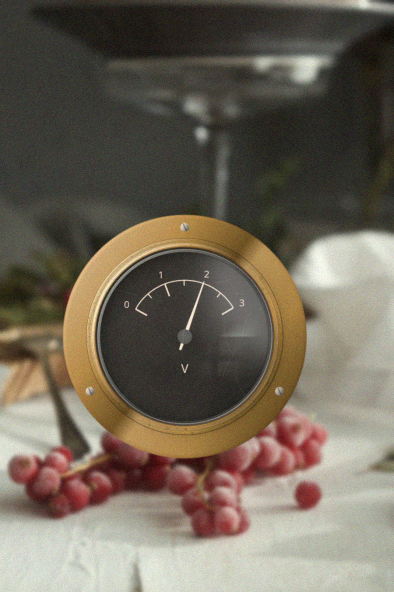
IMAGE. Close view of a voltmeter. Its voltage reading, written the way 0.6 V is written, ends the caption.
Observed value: 2 V
